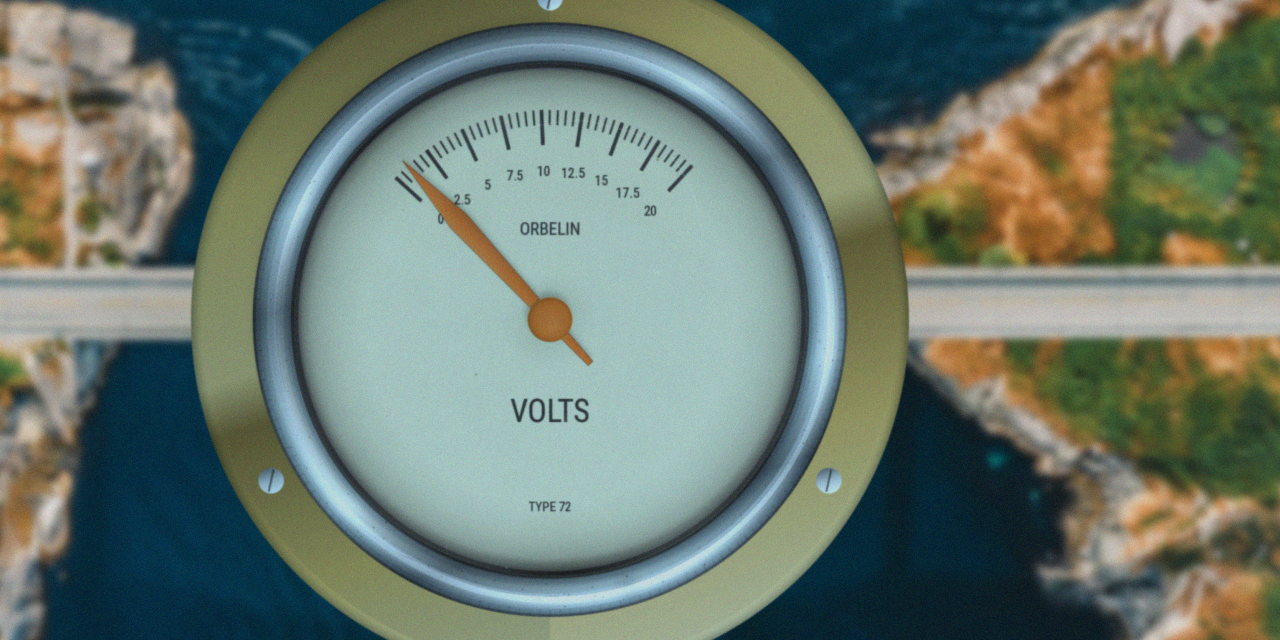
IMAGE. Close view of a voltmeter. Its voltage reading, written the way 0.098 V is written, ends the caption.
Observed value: 1 V
